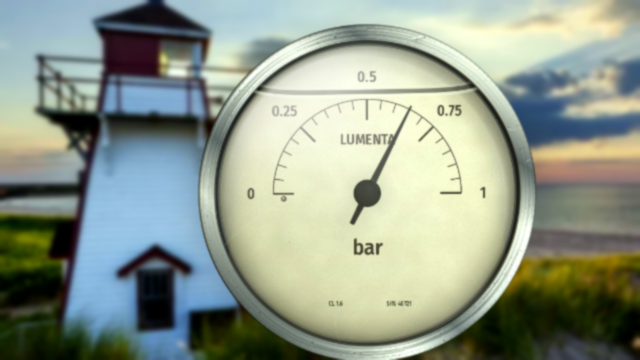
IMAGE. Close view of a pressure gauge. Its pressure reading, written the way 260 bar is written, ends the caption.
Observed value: 0.65 bar
